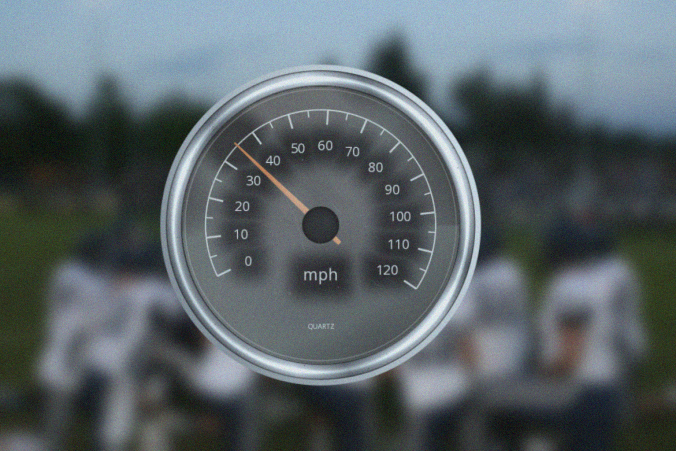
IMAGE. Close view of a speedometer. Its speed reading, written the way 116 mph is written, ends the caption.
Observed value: 35 mph
